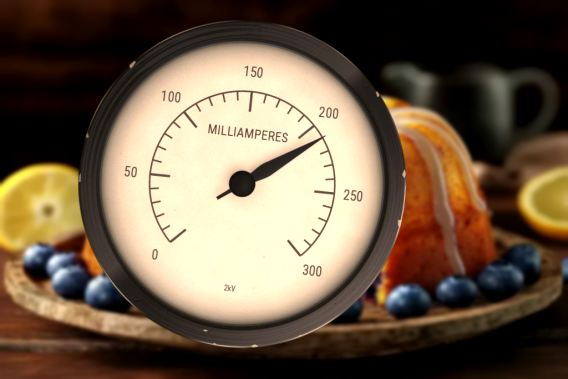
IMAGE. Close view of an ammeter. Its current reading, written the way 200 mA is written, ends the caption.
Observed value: 210 mA
